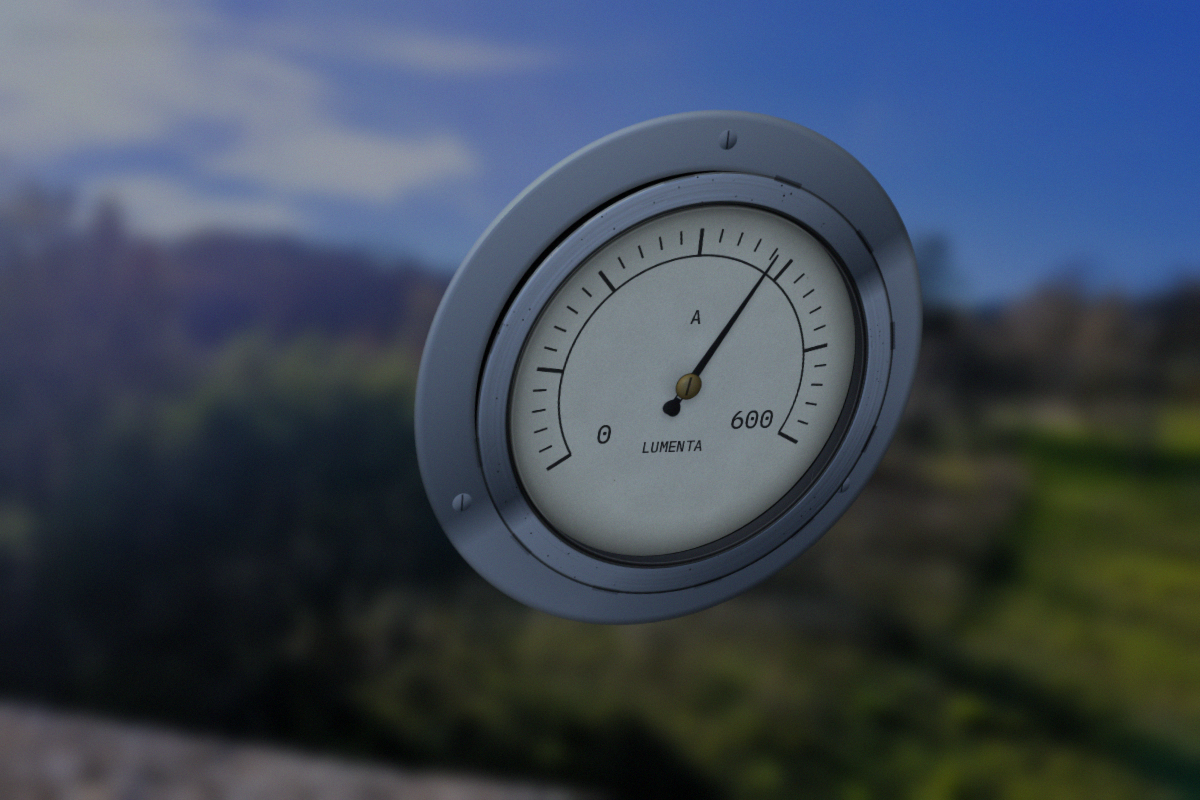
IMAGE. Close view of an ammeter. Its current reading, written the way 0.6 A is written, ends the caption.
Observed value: 380 A
